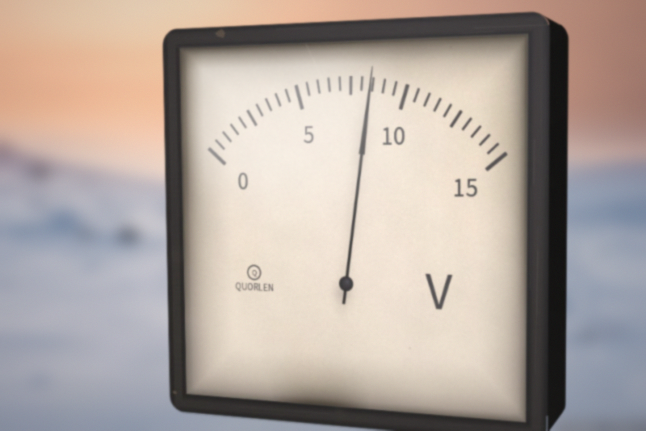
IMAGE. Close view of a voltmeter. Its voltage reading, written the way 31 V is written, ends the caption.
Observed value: 8.5 V
